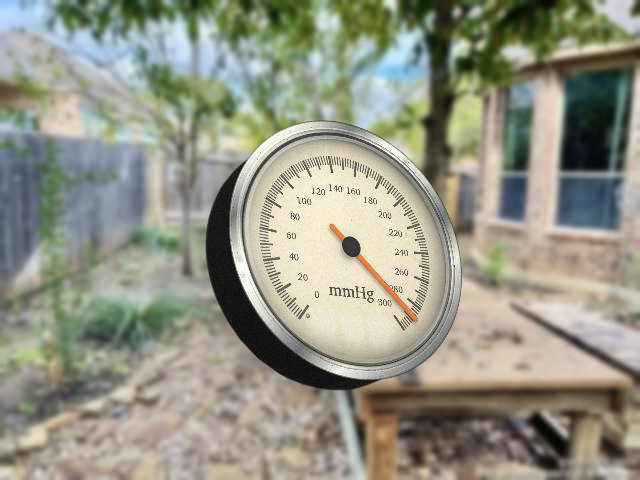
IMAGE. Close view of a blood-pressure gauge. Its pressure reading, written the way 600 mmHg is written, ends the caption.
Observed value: 290 mmHg
